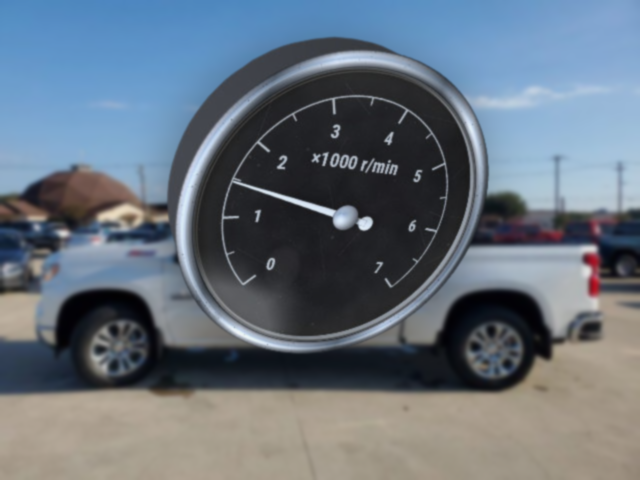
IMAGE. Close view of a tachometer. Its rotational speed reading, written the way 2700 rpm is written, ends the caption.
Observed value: 1500 rpm
